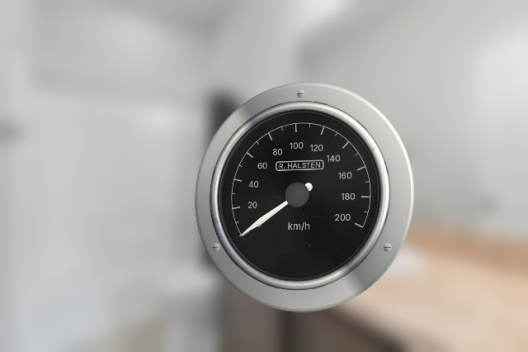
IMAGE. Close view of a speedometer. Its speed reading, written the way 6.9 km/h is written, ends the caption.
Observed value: 0 km/h
